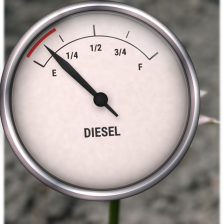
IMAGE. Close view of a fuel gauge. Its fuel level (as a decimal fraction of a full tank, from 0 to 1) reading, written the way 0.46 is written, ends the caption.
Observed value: 0.125
